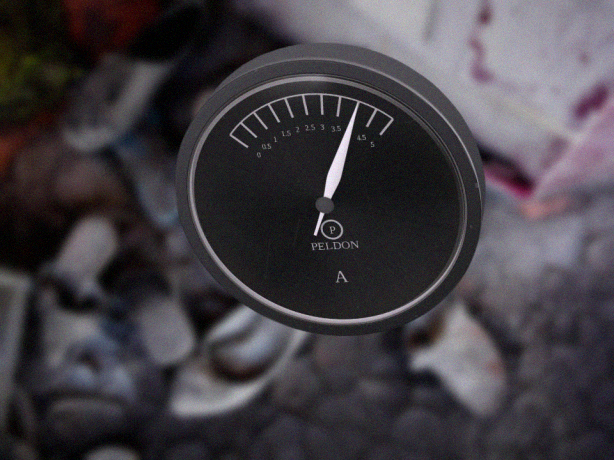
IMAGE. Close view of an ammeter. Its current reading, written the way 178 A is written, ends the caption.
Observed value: 4 A
